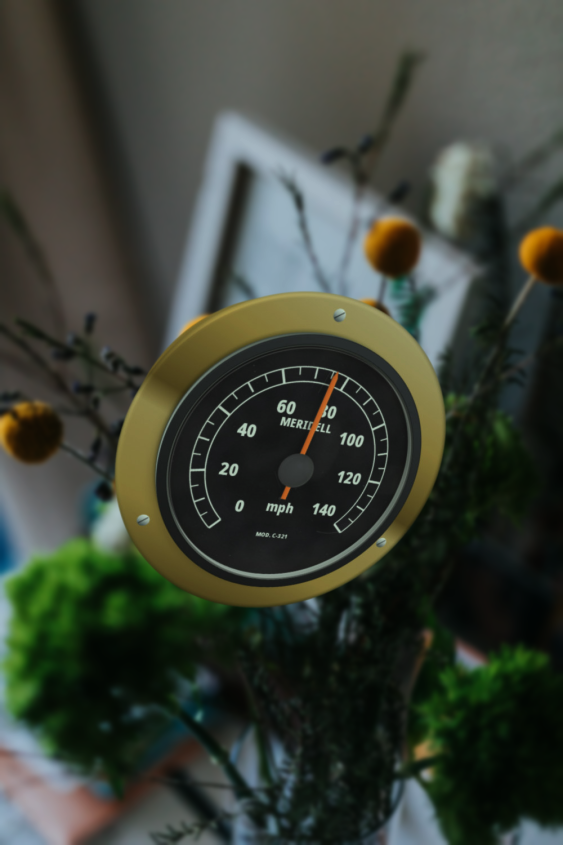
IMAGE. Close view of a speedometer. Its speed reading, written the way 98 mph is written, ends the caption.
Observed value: 75 mph
